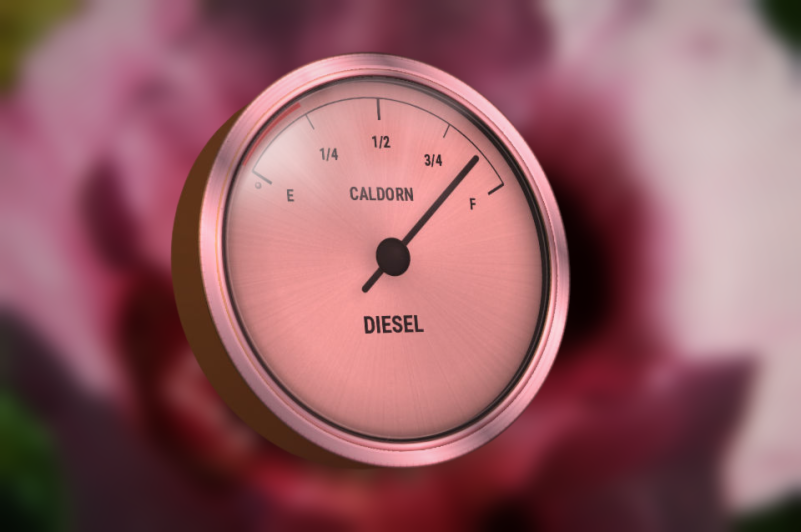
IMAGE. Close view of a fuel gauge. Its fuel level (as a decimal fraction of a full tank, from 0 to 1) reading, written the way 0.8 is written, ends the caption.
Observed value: 0.875
